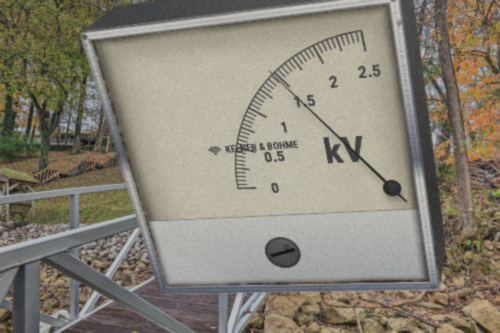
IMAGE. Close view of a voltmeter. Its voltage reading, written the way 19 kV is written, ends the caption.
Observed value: 1.5 kV
